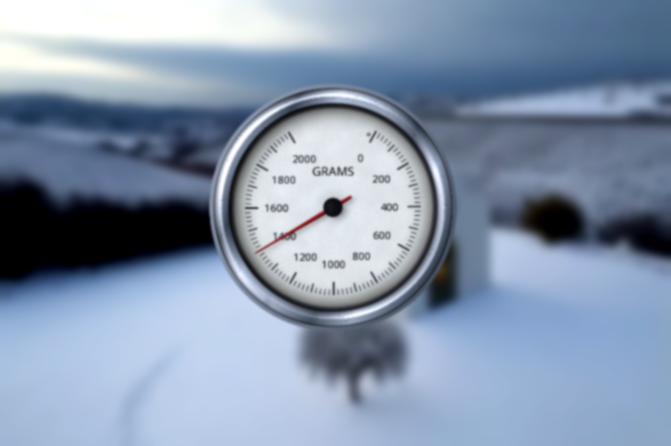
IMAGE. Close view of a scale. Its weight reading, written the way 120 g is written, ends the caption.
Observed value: 1400 g
